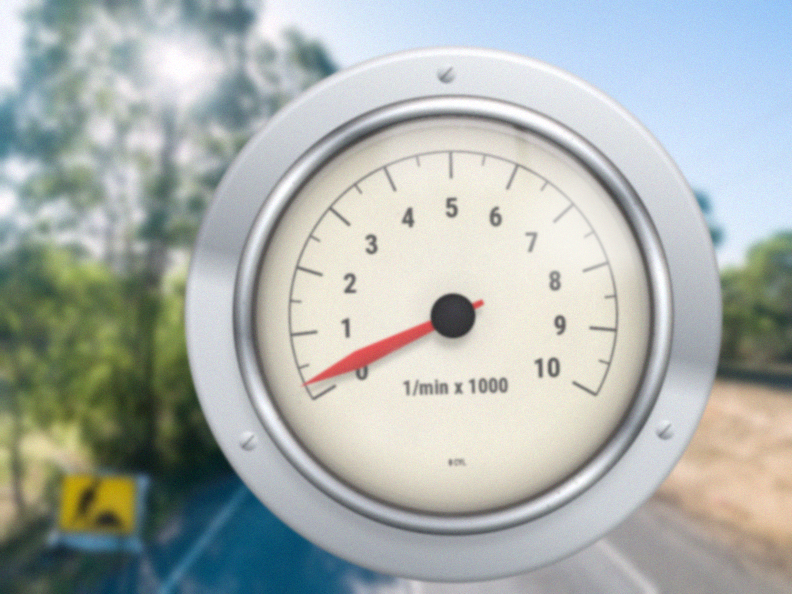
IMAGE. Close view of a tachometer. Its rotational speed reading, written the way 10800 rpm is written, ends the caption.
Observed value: 250 rpm
